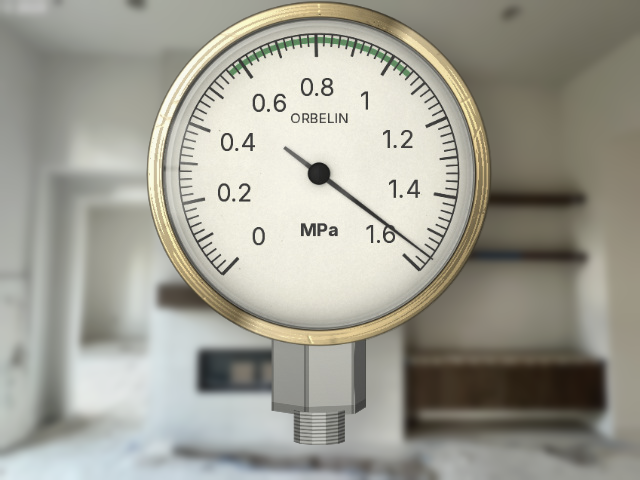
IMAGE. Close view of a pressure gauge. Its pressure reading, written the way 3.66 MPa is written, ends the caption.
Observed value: 1.56 MPa
